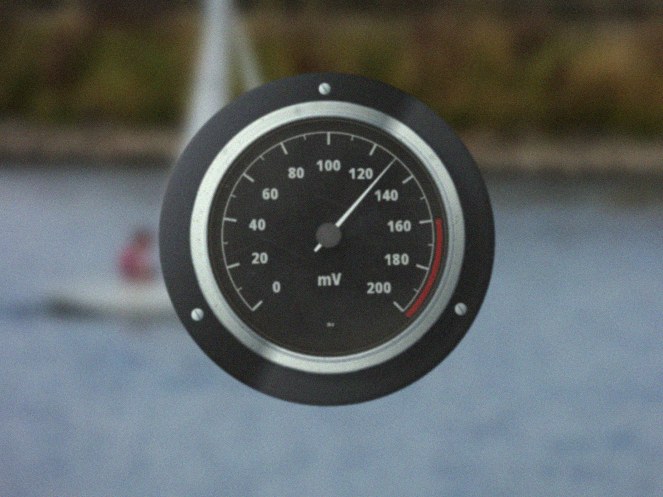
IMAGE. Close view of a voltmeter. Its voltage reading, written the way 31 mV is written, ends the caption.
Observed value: 130 mV
